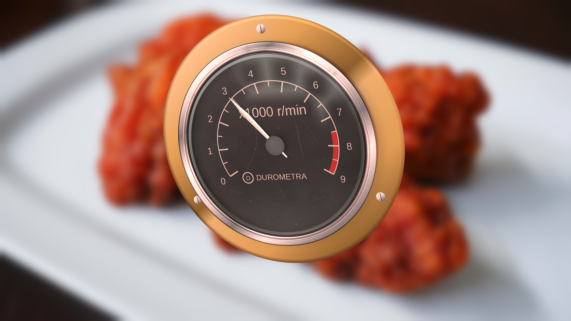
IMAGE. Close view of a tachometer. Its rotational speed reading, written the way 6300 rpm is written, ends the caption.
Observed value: 3000 rpm
